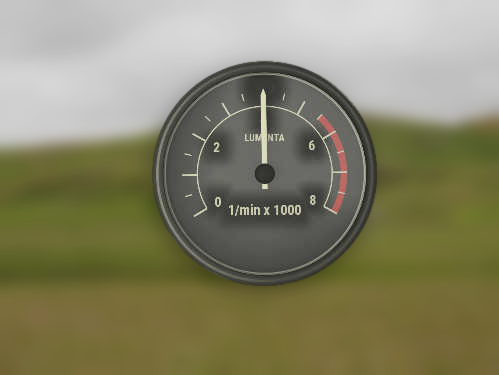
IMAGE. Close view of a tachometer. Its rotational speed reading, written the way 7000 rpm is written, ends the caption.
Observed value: 4000 rpm
